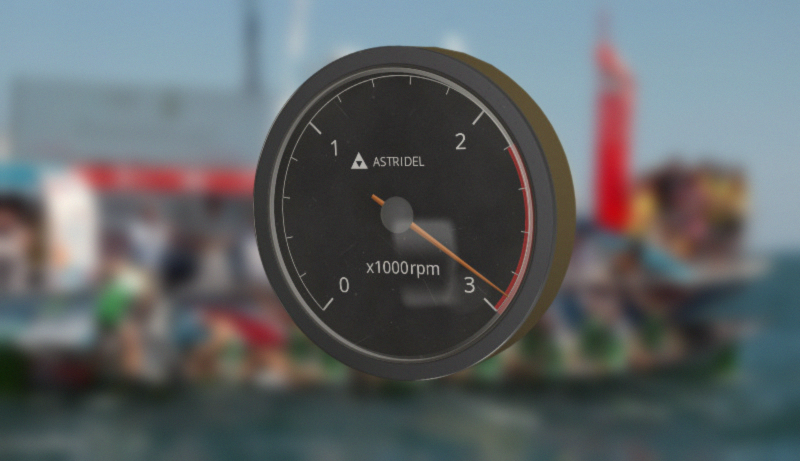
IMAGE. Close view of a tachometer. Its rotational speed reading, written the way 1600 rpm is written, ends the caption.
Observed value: 2900 rpm
